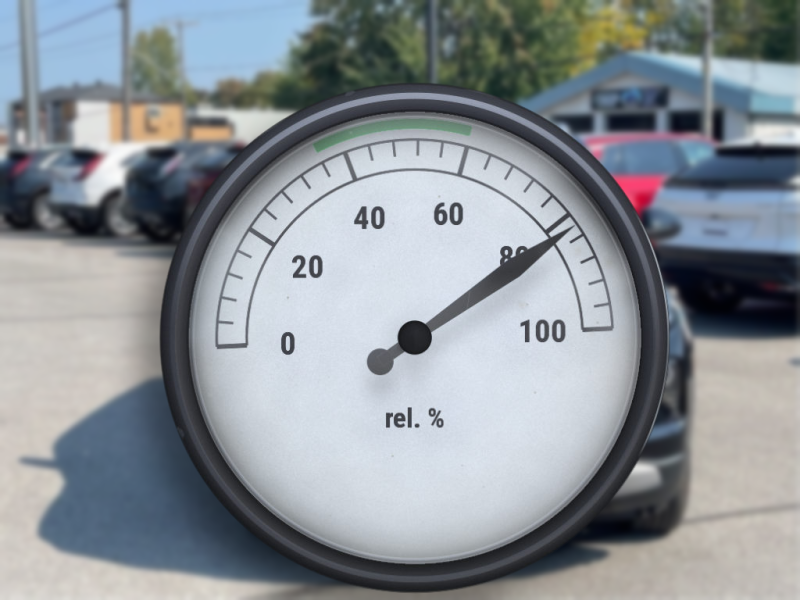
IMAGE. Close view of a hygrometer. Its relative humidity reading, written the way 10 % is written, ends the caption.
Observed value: 82 %
